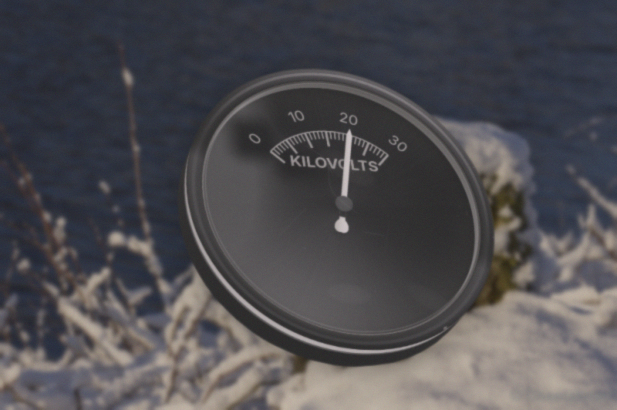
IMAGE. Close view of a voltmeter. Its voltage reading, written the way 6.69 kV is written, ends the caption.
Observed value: 20 kV
